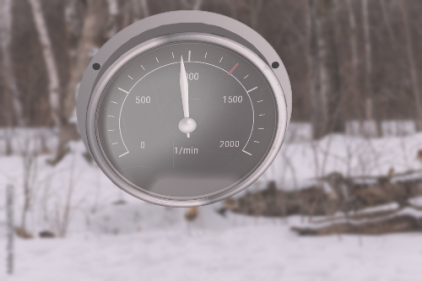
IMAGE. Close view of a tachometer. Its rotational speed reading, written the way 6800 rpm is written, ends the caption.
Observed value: 950 rpm
